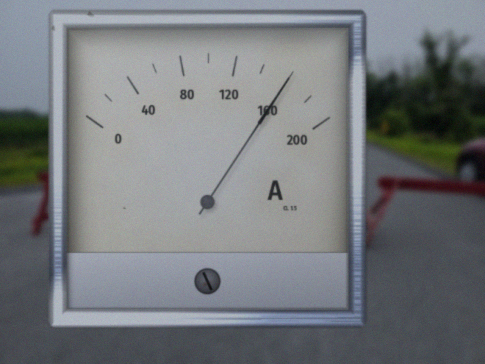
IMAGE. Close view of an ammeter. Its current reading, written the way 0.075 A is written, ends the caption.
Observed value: 160 A
